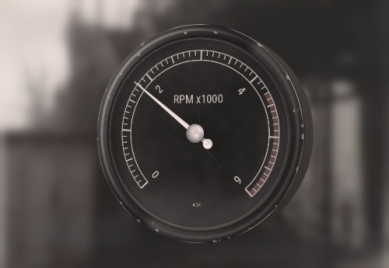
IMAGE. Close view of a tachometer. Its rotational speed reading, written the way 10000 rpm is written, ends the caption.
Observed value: 1800 rpm
